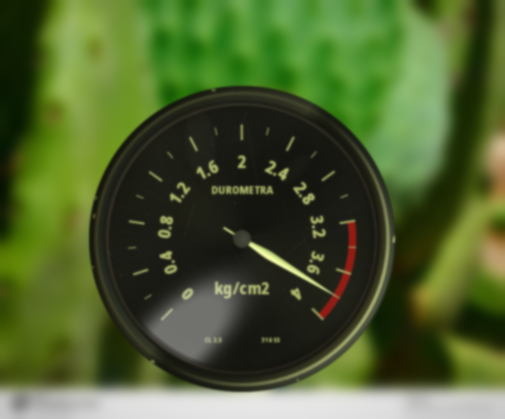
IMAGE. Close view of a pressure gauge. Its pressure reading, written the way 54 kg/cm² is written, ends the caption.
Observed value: 3.8 kg/cm²
